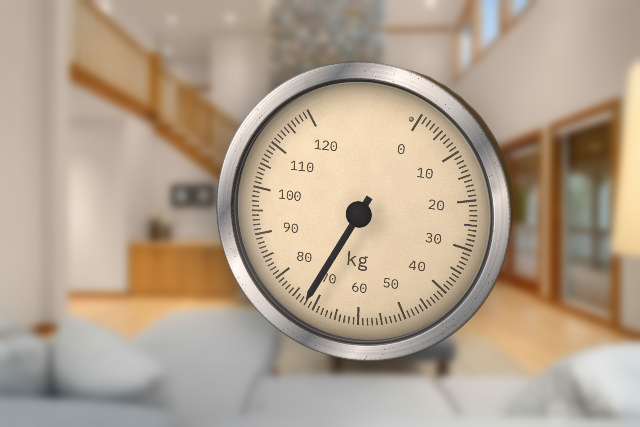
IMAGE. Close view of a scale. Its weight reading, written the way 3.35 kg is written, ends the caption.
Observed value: 72 kg
